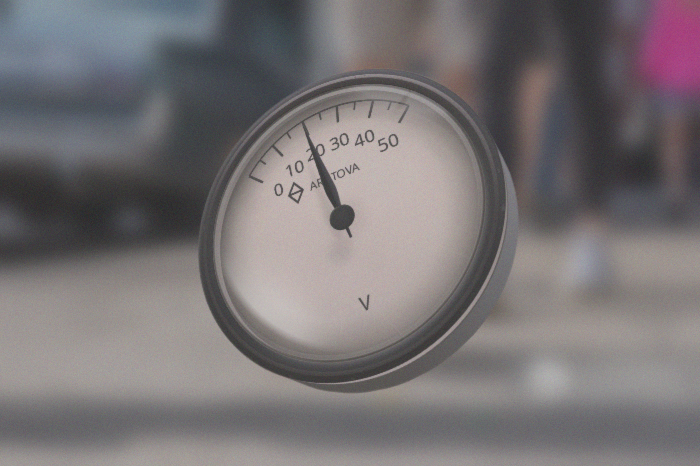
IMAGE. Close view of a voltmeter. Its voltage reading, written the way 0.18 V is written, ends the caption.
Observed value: 20 V
